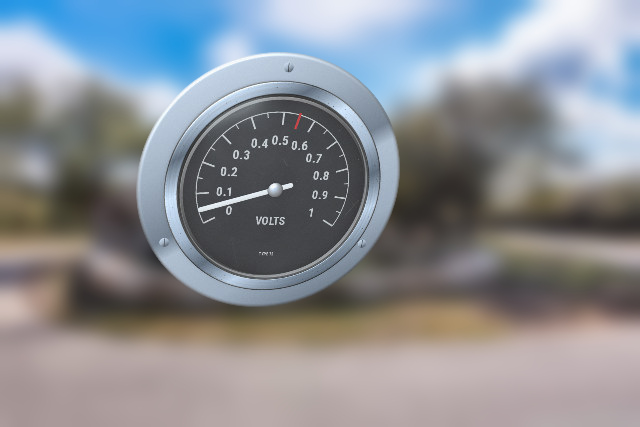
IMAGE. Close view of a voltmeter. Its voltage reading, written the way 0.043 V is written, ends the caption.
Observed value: 0.05 V
